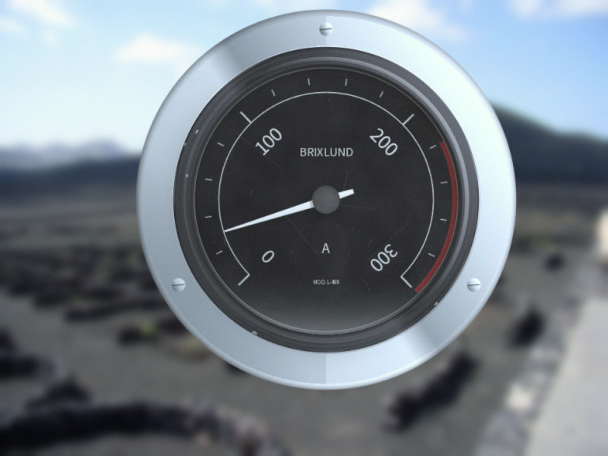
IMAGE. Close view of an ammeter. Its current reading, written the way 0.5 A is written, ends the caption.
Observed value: 30 A
